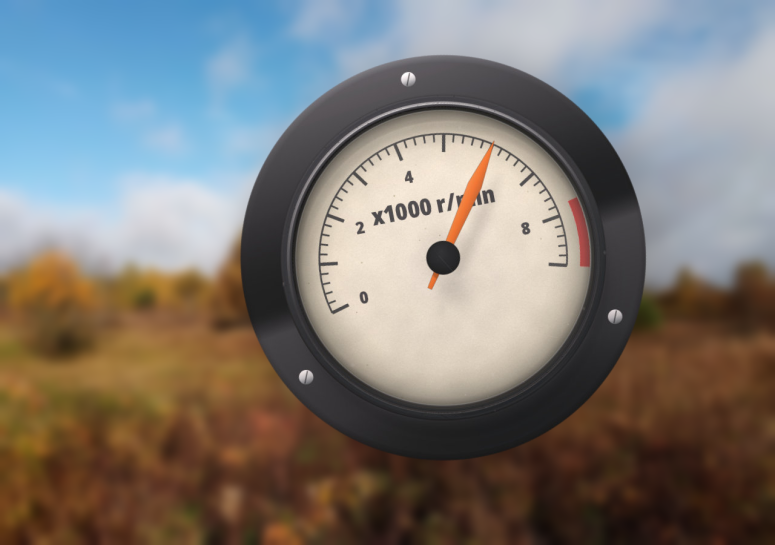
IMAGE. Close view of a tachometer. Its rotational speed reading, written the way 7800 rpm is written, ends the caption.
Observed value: 6000 rpm
